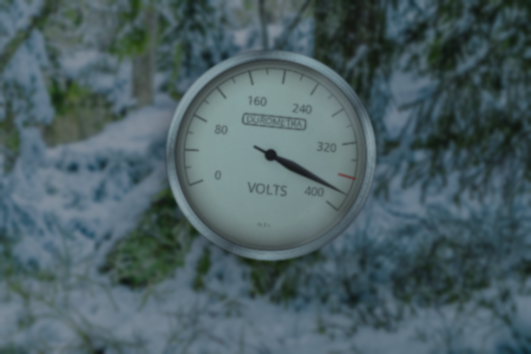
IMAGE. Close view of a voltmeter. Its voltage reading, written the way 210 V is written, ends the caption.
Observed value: 380 V
